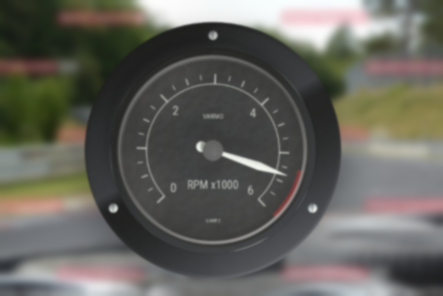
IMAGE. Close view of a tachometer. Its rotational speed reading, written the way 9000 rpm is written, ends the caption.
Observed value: 5375 rpm
